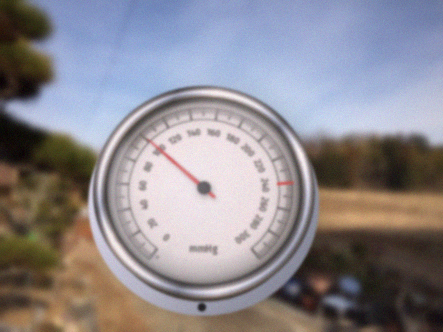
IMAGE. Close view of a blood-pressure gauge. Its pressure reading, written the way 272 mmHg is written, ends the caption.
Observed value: 100 mmHg
